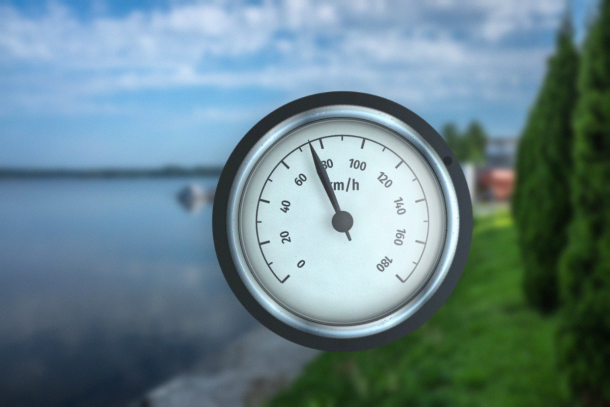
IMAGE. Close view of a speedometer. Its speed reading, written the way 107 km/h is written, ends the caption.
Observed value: 75 km/h
